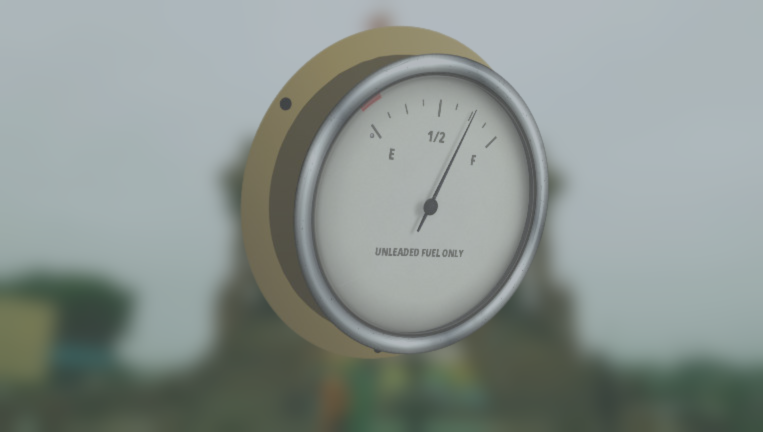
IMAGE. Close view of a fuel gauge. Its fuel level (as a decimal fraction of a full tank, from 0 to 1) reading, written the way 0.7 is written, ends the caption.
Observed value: 0.75
